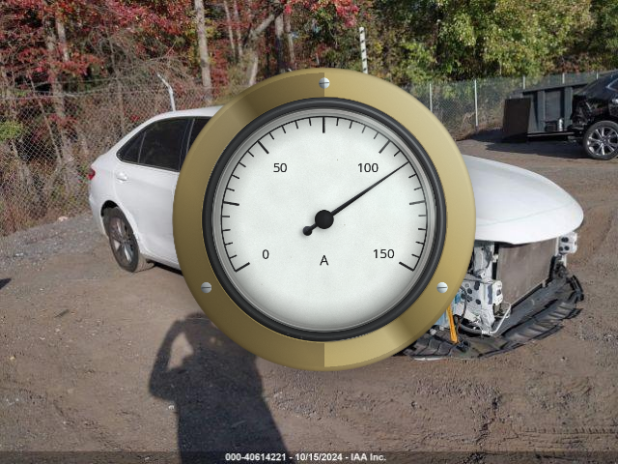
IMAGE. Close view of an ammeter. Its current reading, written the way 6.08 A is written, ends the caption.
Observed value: 110 A
